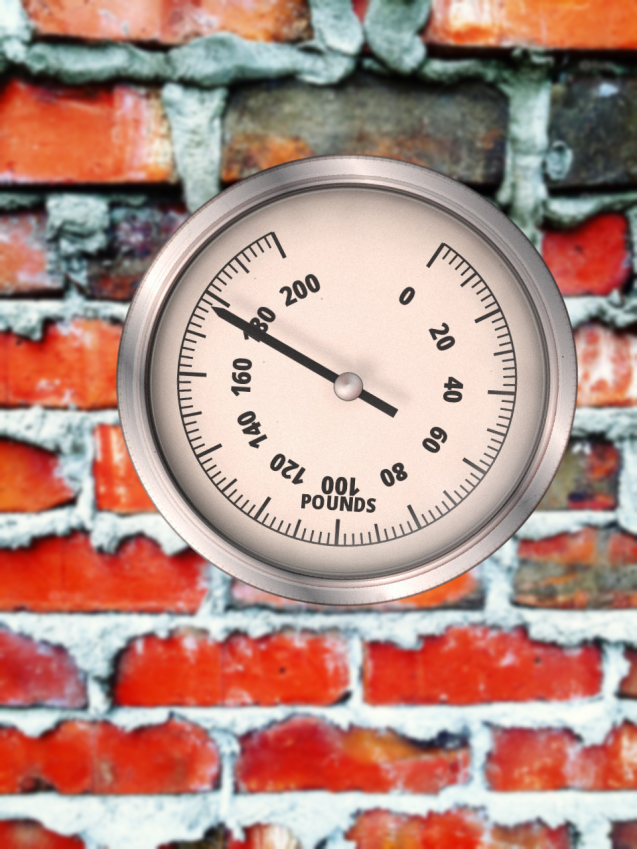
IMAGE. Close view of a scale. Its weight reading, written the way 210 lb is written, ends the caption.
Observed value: 178 lb
